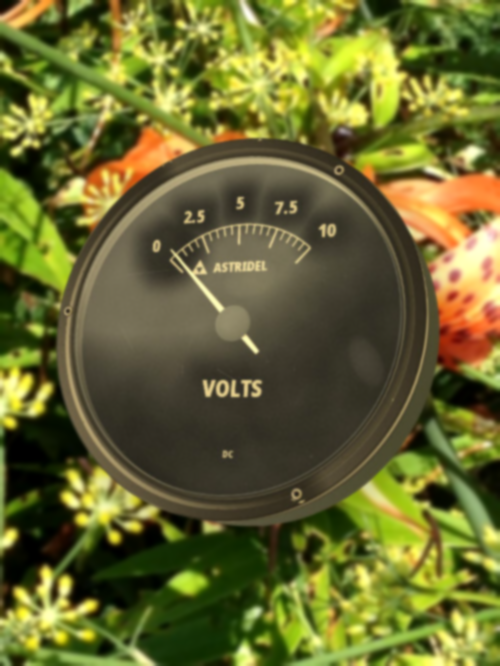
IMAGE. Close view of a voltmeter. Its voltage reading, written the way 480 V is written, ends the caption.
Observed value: 0.5 V
